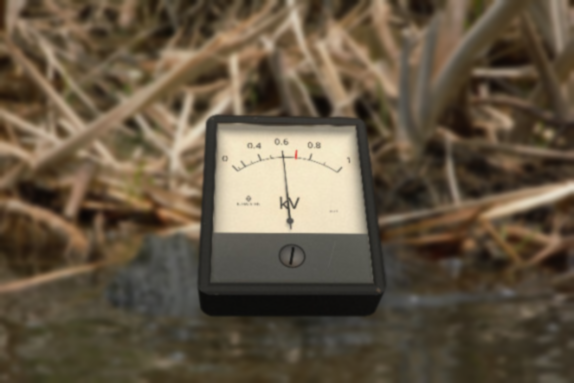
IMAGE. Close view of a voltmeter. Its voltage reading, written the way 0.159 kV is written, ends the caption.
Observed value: 0.6 kV
